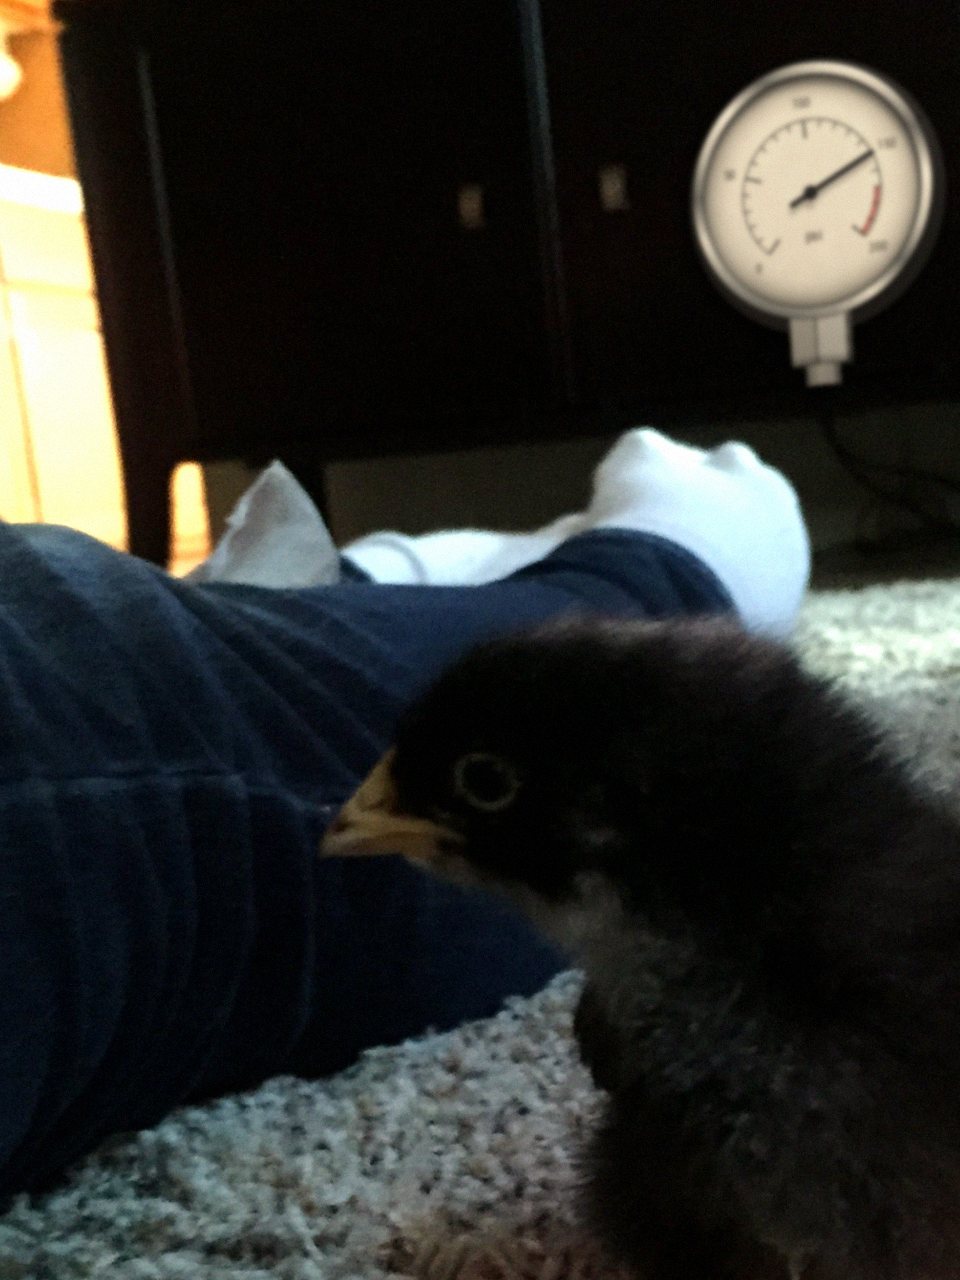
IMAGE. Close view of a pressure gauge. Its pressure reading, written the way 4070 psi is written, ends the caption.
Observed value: 150 psi
